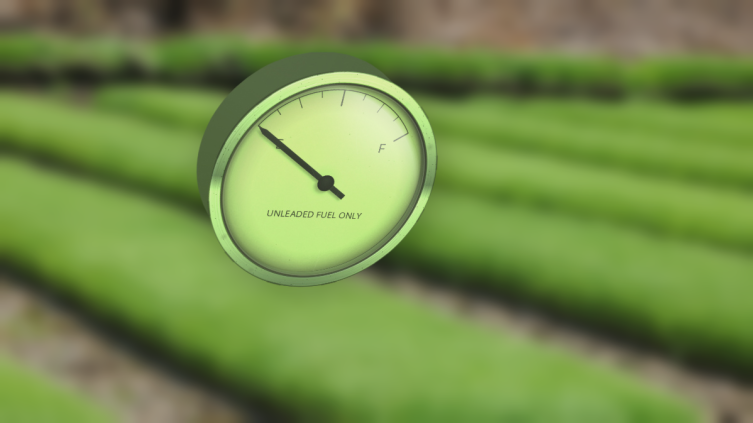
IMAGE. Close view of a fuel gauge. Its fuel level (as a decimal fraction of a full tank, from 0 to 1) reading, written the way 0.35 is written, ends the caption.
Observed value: 0
